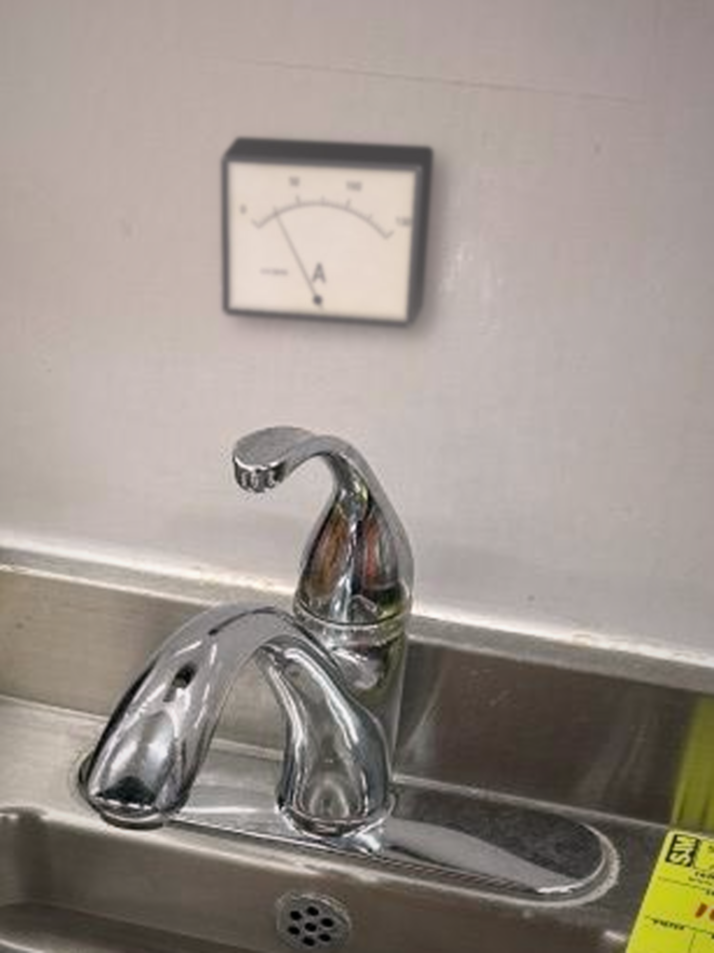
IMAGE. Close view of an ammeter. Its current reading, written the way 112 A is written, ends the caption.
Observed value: 25 A
